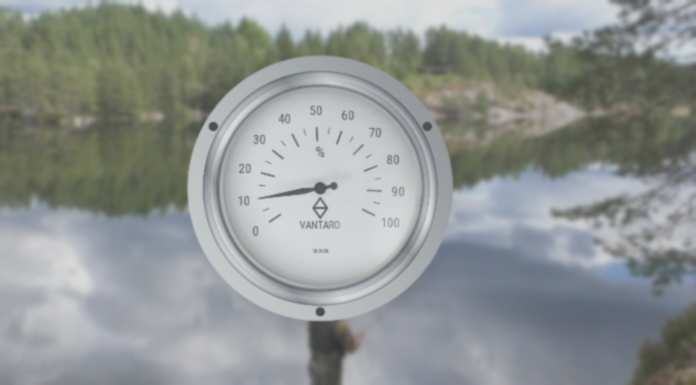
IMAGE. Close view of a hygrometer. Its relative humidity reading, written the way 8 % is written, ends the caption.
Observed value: 10 %
